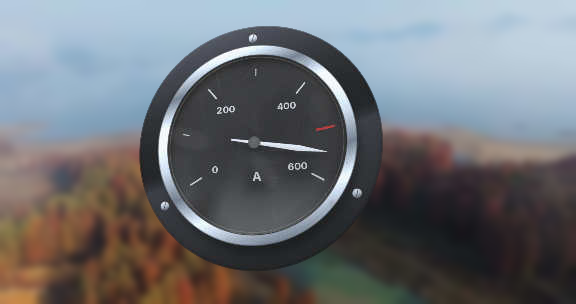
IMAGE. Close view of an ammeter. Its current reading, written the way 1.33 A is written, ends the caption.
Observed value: 550 A
